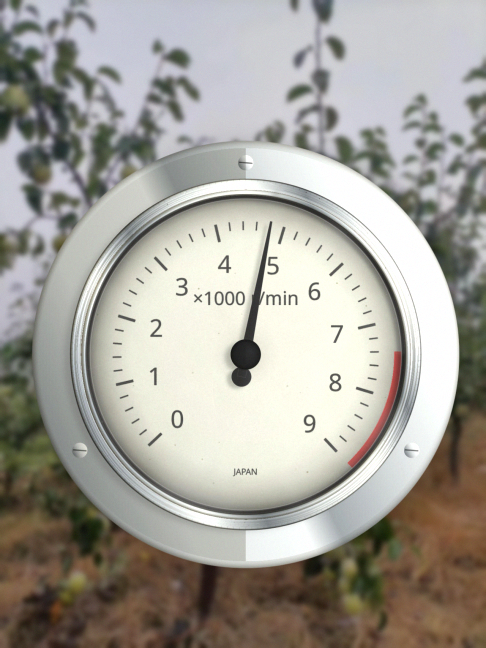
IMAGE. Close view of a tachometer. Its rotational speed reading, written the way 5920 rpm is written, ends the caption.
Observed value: 4800 rpm
